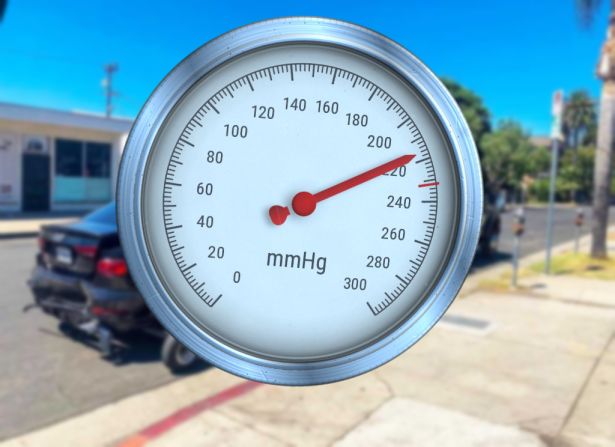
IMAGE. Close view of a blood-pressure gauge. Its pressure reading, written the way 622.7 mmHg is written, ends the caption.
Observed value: 216 mmHg
